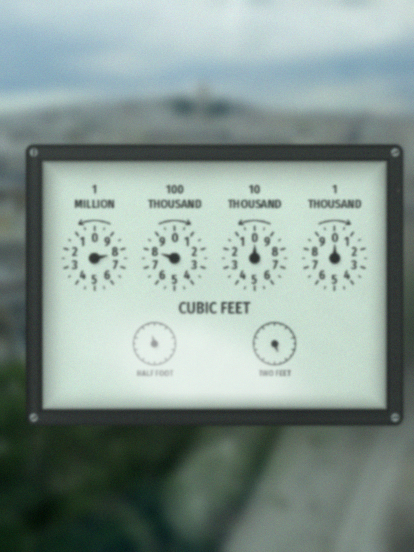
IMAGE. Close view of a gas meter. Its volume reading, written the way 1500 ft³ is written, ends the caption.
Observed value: 780000 ft³
